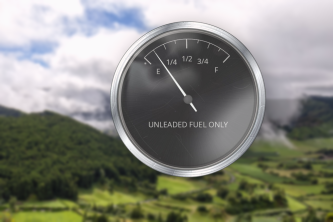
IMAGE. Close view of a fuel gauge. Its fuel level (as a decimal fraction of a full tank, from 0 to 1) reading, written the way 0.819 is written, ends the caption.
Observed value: 0.125
